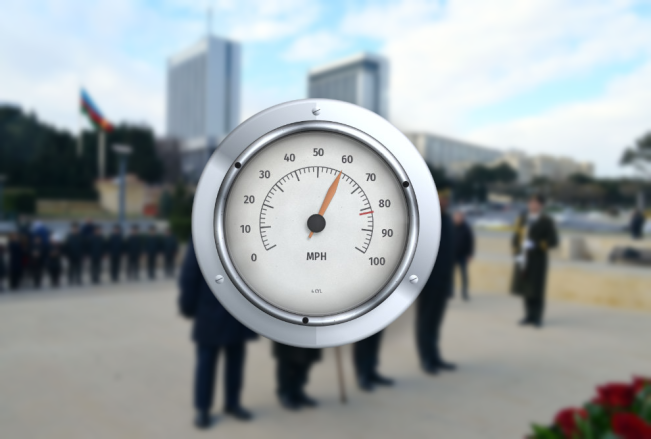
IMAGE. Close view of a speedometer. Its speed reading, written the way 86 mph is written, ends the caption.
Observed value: 60 mph
